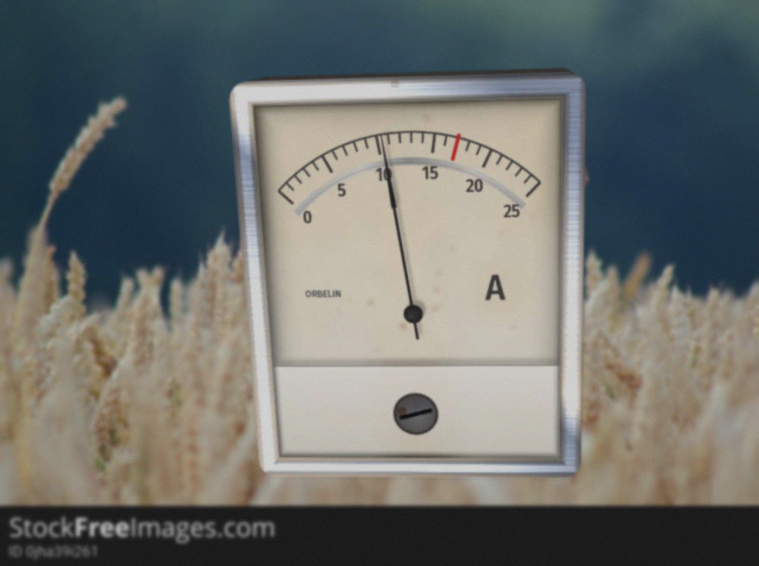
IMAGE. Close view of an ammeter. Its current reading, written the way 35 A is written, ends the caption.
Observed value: 10.5 A
